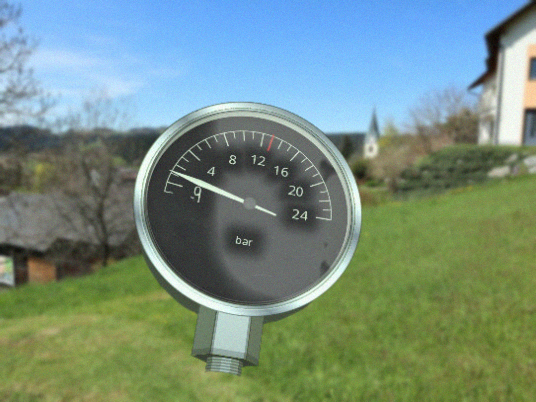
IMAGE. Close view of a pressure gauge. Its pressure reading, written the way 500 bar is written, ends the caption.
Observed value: 1 bar
